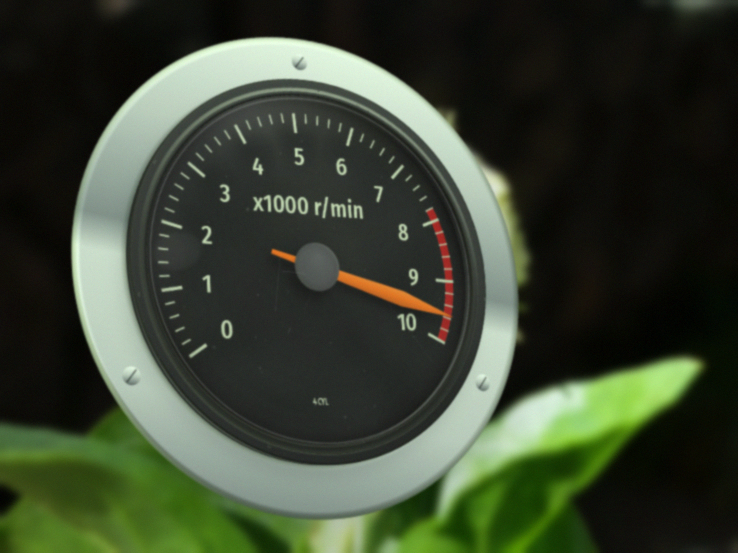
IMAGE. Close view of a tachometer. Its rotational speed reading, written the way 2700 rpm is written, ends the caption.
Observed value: 9600 rpm
